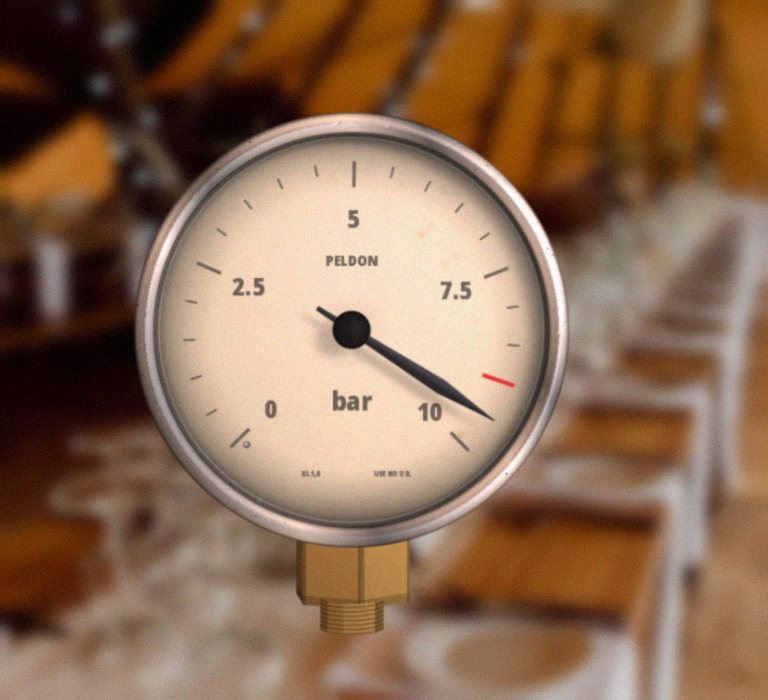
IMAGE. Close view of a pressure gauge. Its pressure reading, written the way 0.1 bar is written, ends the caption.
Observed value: 9.5 bar
